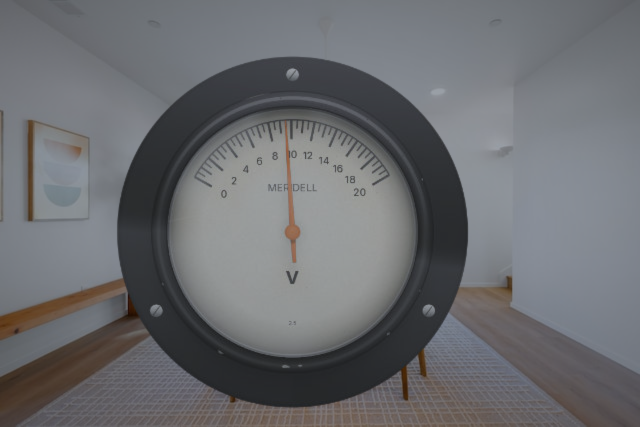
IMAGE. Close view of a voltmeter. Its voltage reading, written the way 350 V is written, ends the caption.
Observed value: 9.5 V
